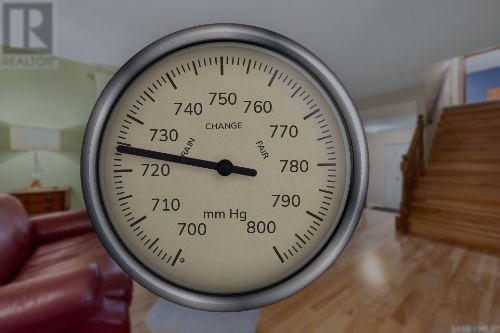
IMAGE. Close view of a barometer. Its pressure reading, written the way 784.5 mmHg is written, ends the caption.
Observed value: 724 mmHg
